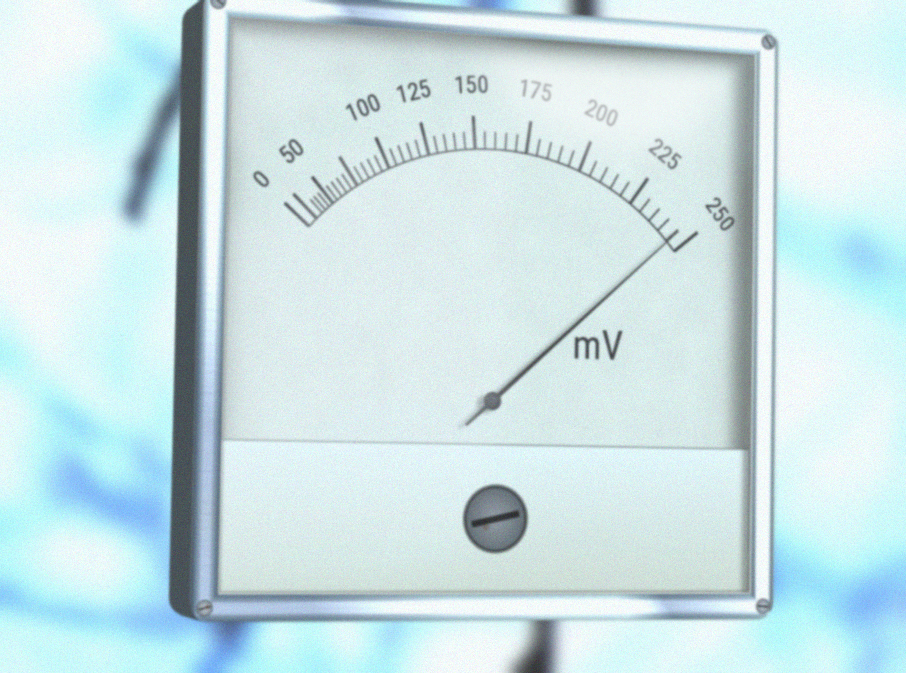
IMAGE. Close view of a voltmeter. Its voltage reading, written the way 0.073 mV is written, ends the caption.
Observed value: 245 mV
